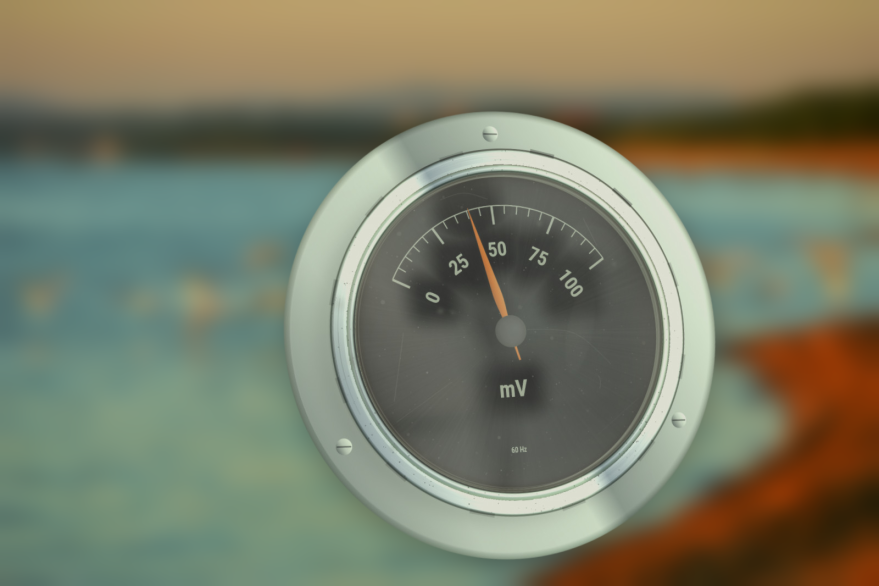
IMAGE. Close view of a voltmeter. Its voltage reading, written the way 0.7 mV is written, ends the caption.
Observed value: 40 mV
